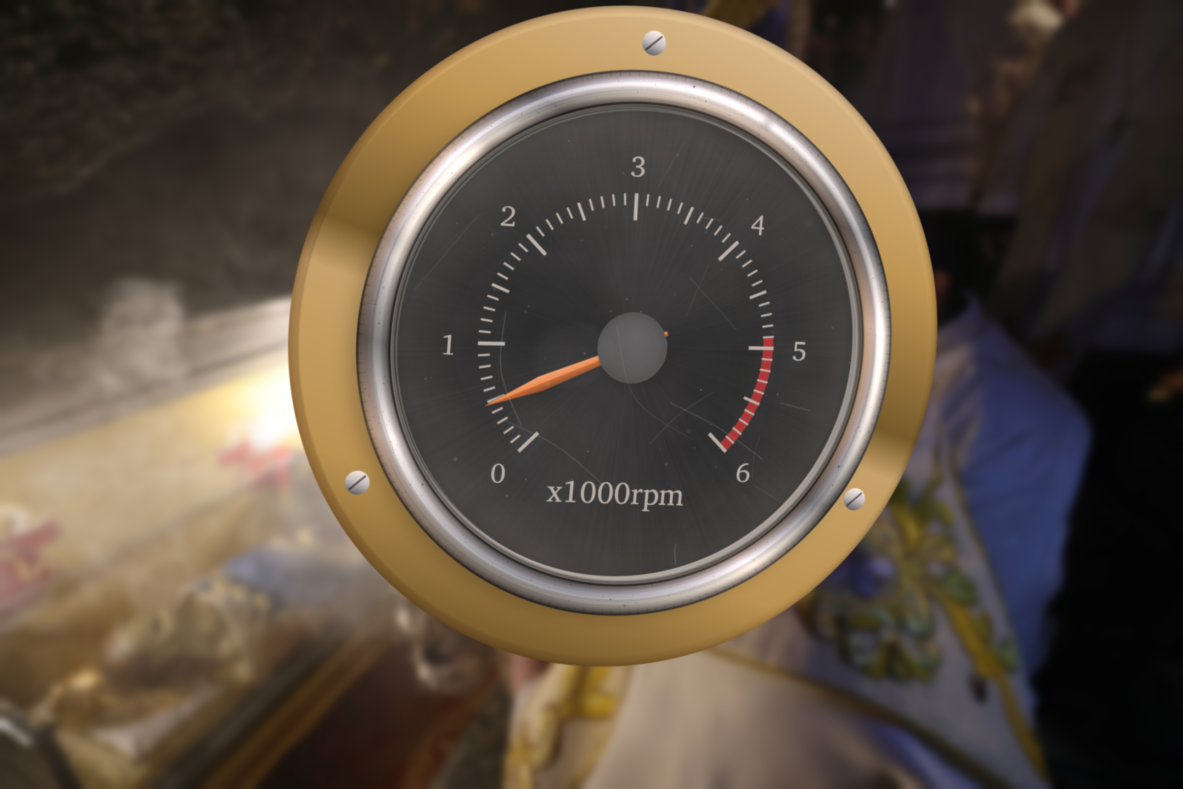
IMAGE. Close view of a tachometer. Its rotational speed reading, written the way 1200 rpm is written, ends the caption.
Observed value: 500 rpm
